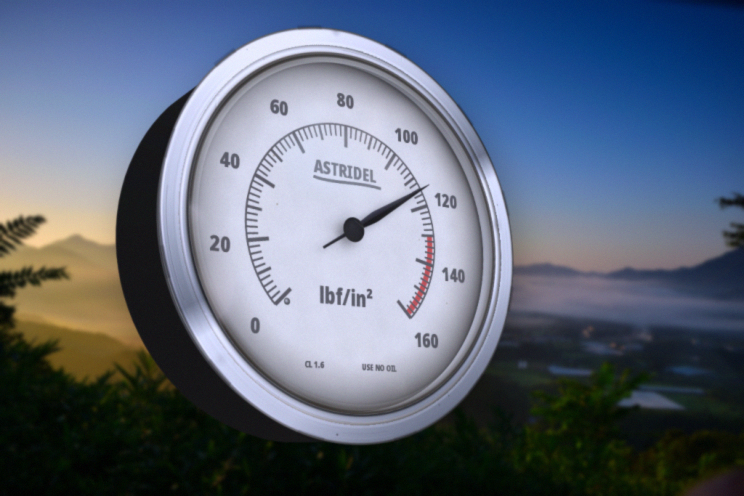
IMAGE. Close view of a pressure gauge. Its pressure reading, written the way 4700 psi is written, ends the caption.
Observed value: 114 psi
